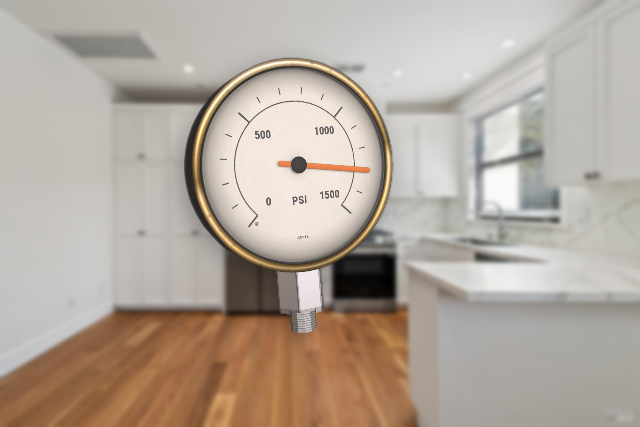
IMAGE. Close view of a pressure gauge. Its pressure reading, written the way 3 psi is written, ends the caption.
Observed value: 1300 psi
